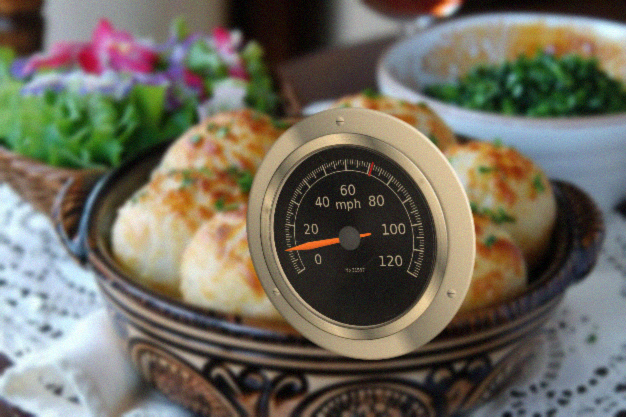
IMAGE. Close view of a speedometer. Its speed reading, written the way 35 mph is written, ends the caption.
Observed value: 10 mph
